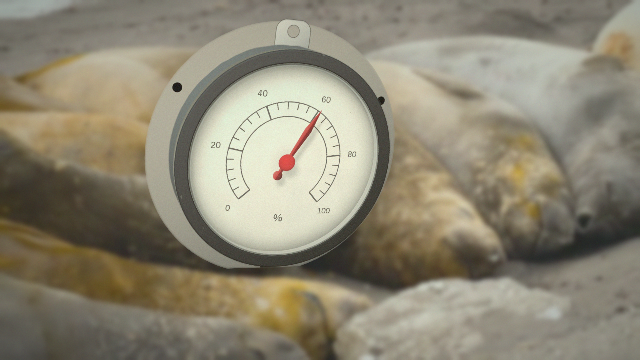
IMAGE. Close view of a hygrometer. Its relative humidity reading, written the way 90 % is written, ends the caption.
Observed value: 60 %
